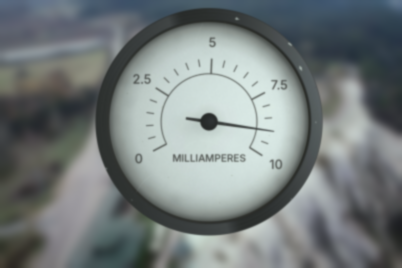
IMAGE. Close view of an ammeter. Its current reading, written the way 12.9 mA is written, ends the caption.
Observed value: 9 mA
